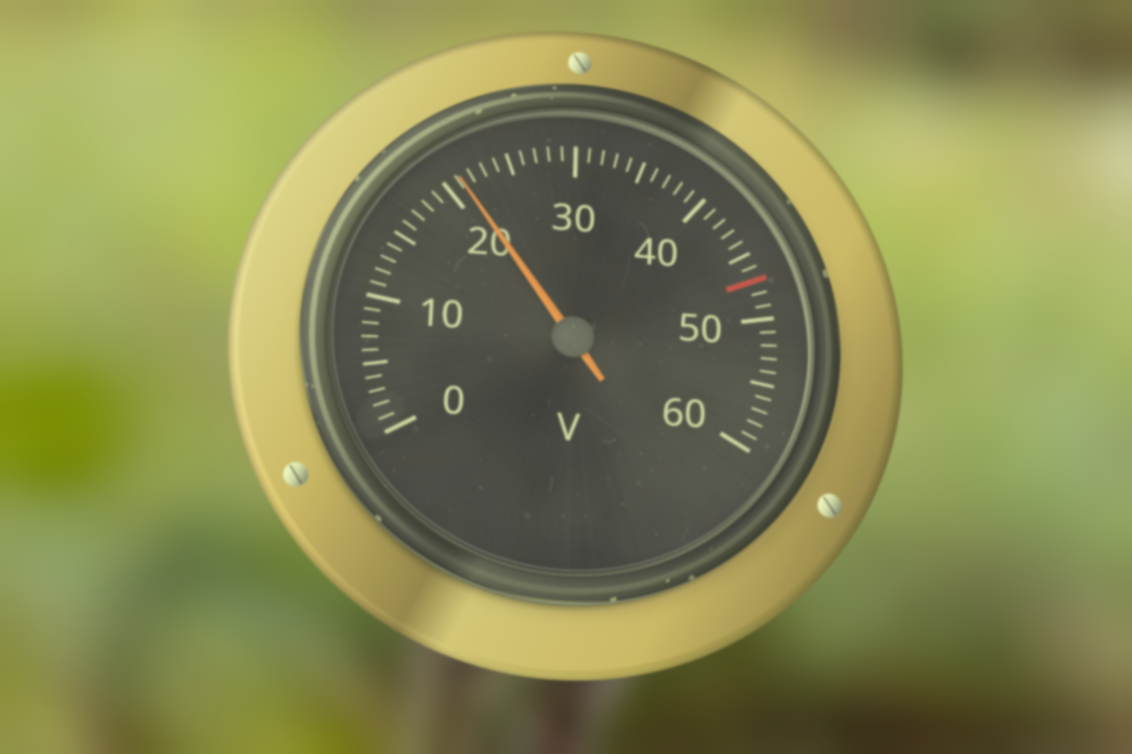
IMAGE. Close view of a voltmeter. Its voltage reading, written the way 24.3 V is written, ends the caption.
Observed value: 21 V
